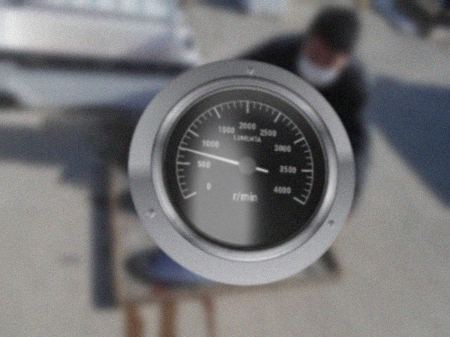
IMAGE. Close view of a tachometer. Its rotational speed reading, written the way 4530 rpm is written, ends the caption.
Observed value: 700 rpm
